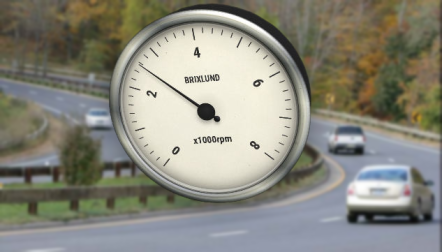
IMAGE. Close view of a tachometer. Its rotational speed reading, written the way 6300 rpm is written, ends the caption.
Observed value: 2600 rpm
